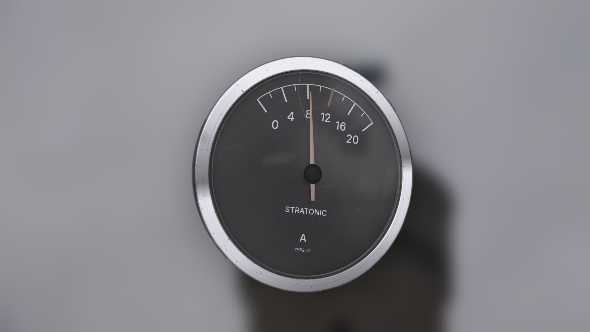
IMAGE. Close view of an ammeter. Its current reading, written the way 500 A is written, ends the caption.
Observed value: 8 A
